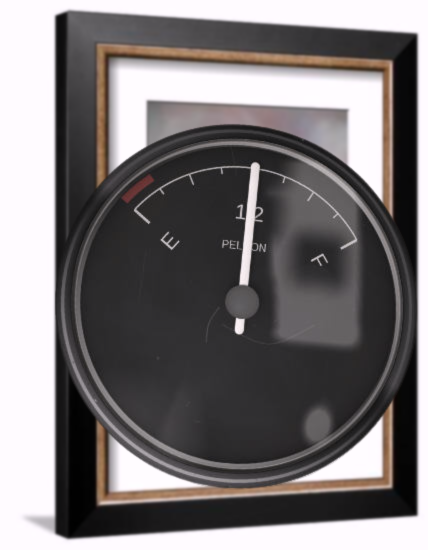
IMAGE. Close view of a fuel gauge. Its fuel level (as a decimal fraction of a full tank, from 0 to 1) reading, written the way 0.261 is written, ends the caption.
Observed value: 0.5
